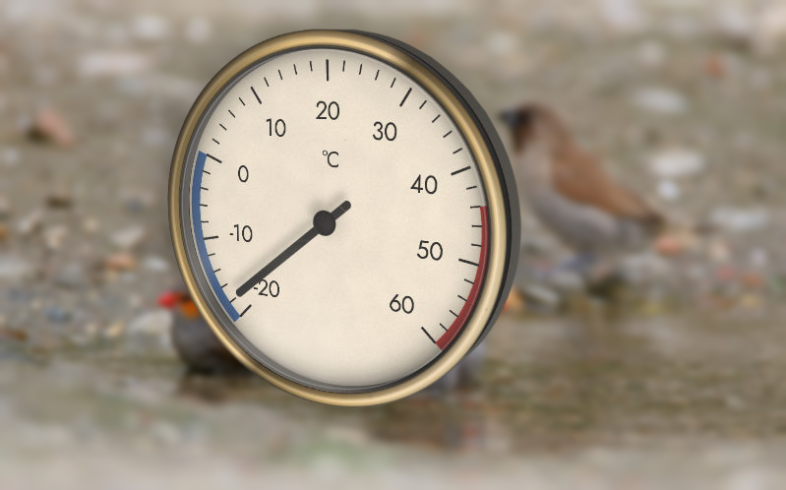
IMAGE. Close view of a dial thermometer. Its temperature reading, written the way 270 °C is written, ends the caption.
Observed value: -18 °C
